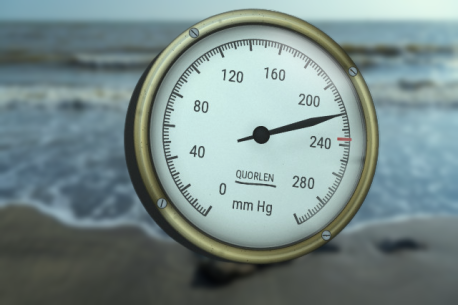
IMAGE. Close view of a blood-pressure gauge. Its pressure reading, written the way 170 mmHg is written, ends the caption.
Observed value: 220 mmHg
